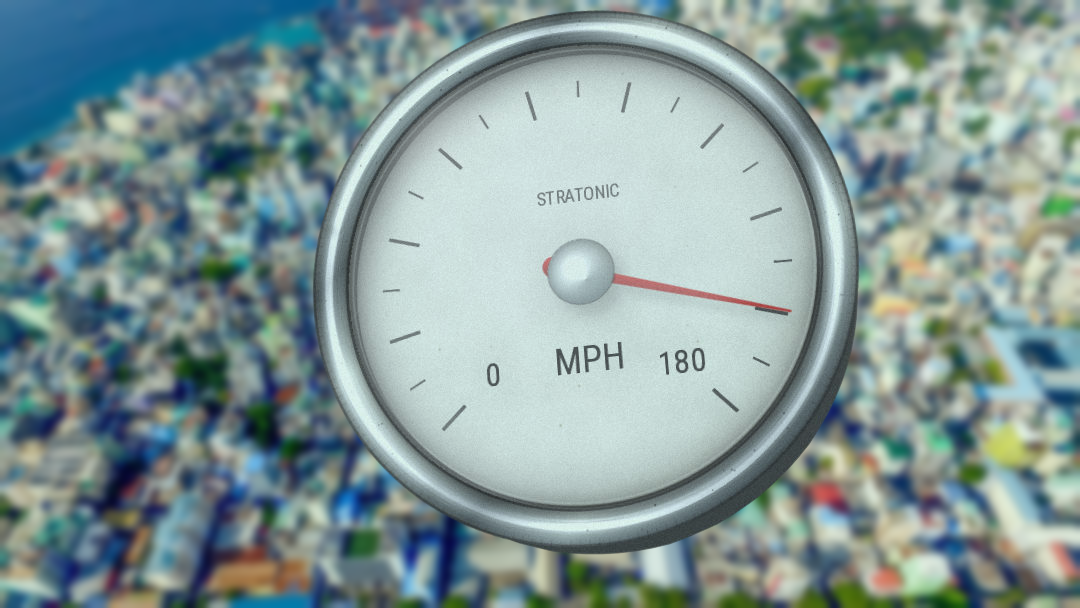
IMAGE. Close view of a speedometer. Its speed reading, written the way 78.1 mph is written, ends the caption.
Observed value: 160 mph
